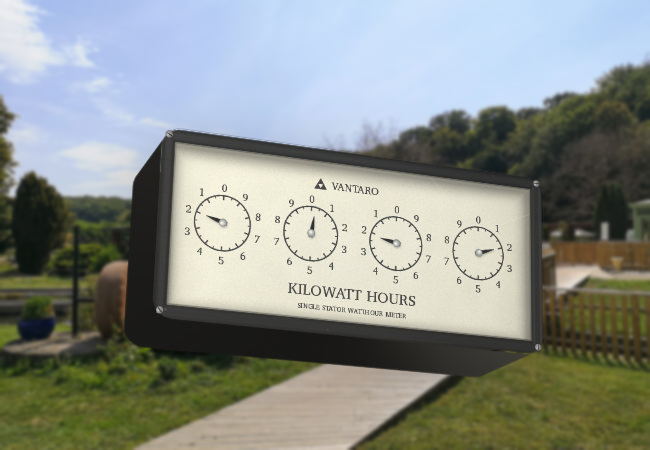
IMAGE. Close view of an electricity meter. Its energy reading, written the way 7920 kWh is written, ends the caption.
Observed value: 2022 kWh
